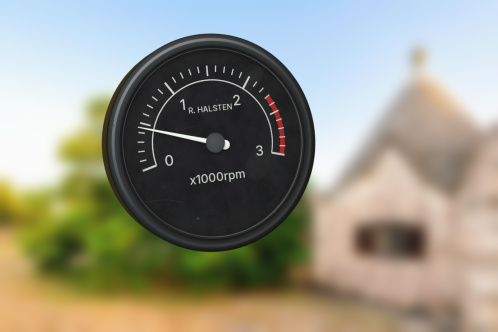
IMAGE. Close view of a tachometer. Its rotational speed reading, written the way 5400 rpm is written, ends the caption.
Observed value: 450 rpm
